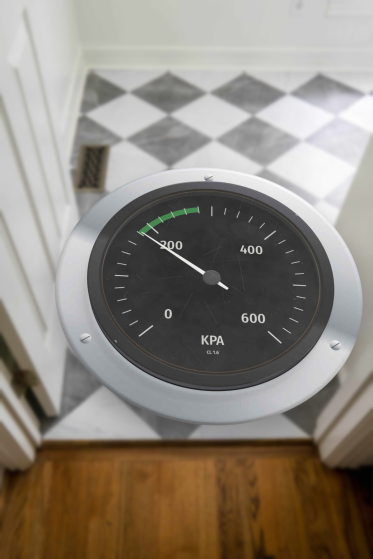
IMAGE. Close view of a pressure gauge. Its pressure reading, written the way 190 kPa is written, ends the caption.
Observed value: 180 kPa
